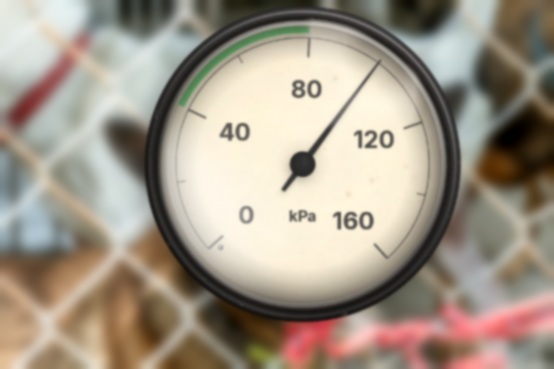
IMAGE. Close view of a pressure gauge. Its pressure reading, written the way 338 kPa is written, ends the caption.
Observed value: 100 kPa
